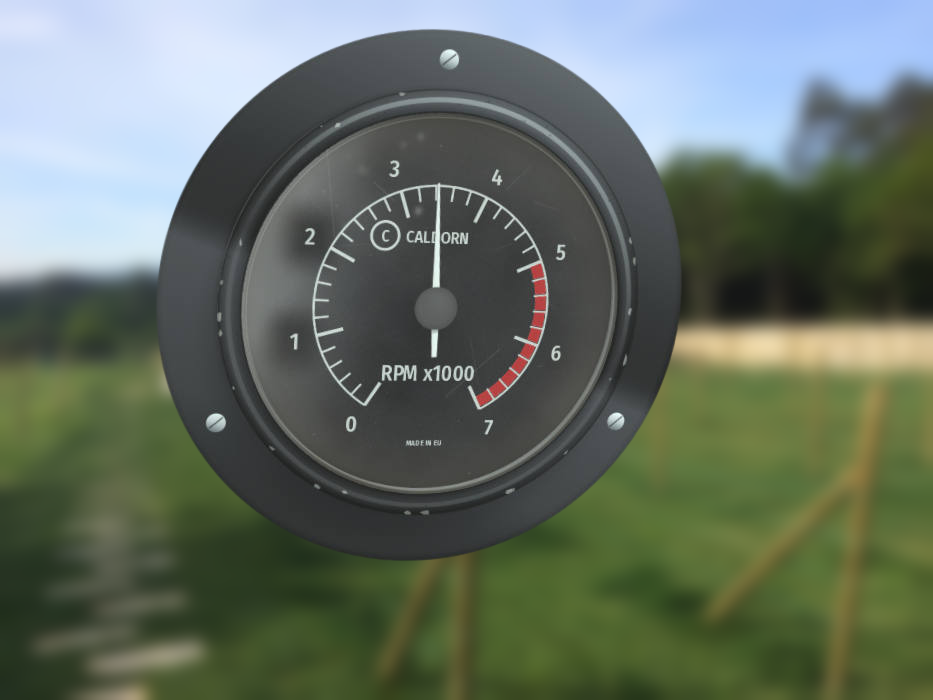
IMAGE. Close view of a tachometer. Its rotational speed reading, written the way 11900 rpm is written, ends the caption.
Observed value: 3400 rpm
